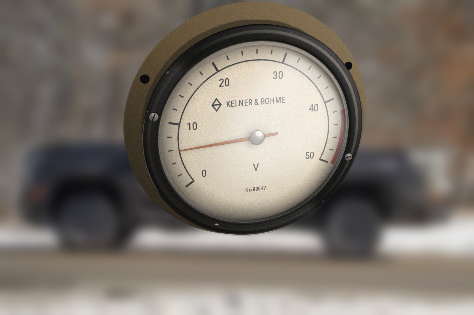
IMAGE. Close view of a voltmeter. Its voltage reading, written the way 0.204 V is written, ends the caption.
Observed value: 6 V
